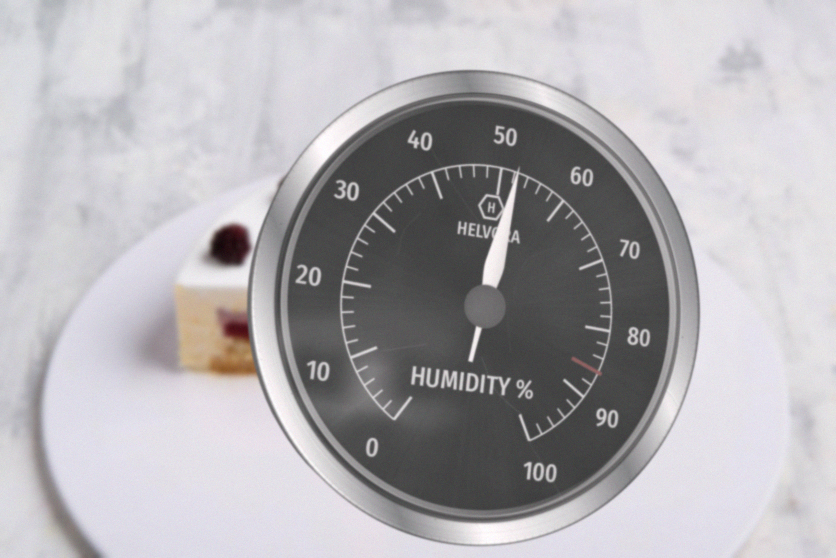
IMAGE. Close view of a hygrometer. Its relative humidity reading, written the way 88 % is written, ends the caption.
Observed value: 52 %
